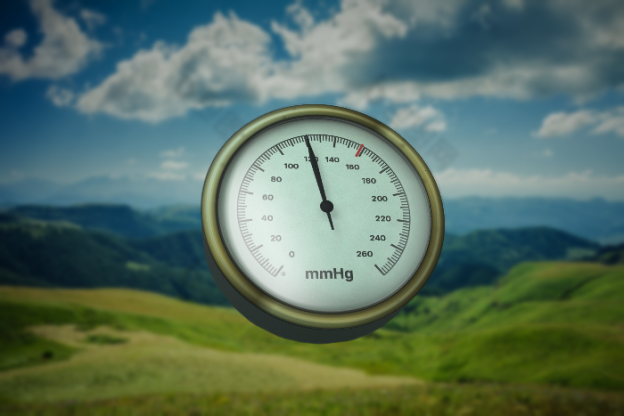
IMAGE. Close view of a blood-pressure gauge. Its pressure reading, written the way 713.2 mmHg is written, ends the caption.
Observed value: 120 mmHg
